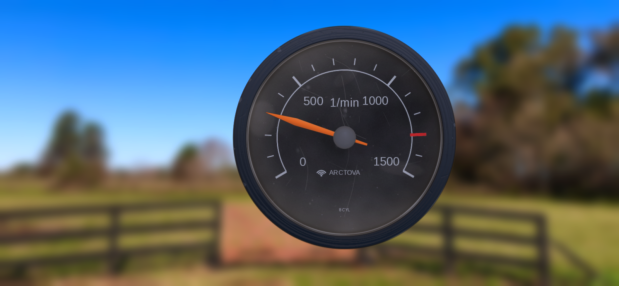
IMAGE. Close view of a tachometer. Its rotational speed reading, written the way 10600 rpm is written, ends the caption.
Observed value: 300 rpm
